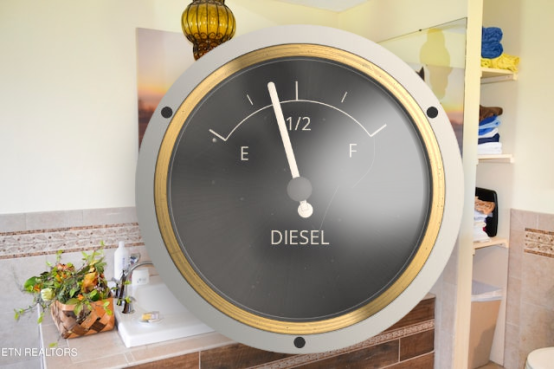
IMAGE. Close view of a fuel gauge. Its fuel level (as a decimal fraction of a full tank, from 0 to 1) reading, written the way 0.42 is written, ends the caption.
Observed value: 0.375
